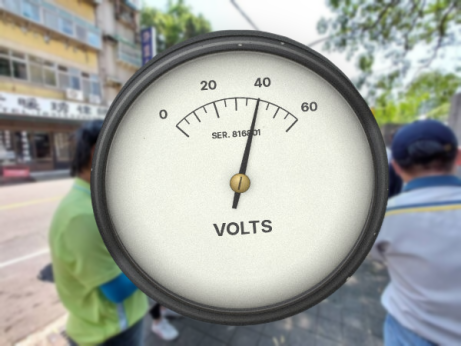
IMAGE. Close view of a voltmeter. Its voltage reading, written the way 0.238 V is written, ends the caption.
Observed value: 40 V
